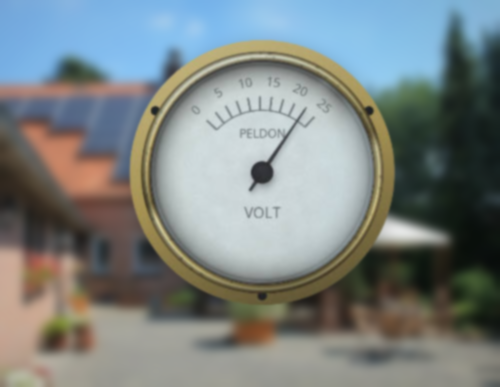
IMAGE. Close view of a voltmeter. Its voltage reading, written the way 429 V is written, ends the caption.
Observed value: 22.5 V
